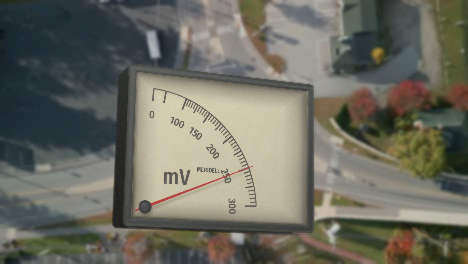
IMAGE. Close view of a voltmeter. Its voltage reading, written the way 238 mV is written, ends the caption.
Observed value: 250 mV
